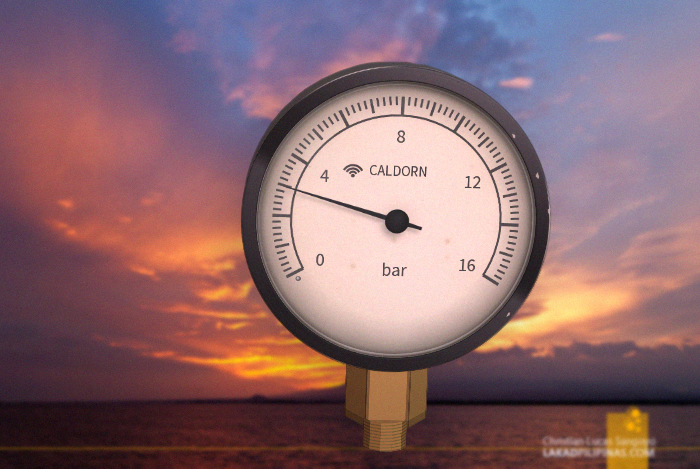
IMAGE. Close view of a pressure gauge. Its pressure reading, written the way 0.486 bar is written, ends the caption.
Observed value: 3 bar
